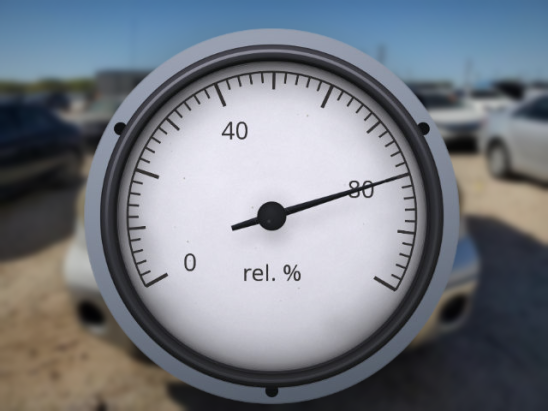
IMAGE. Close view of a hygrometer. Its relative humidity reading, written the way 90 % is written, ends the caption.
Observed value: 80 %
